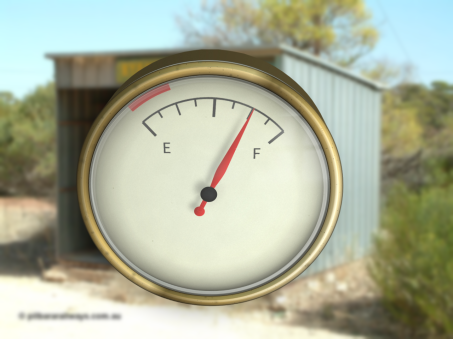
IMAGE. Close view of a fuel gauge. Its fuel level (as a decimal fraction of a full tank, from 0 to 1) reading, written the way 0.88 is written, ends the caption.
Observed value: 0.75
